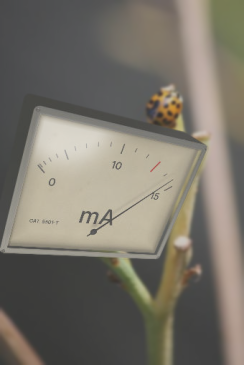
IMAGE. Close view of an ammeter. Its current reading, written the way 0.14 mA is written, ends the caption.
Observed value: 14.5 mA
